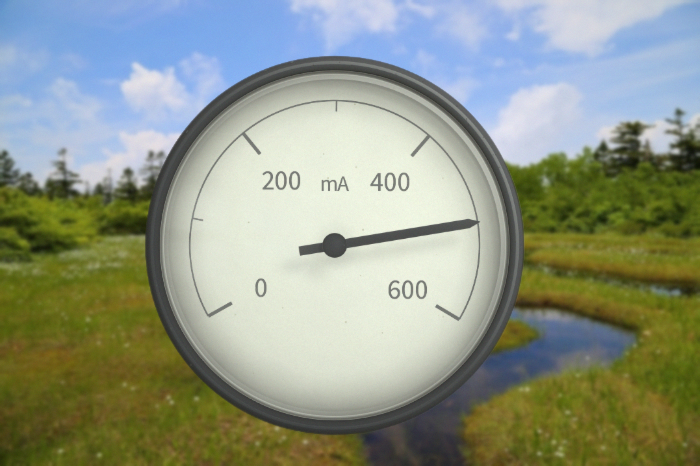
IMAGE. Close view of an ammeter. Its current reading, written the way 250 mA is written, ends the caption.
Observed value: 500 mA
